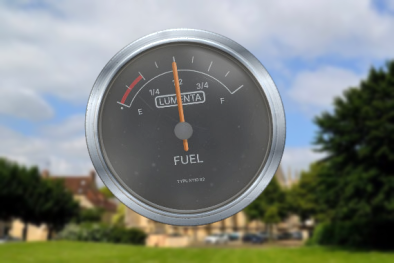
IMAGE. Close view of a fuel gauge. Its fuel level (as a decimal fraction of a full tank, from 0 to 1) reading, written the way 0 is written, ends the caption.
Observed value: 0.5
